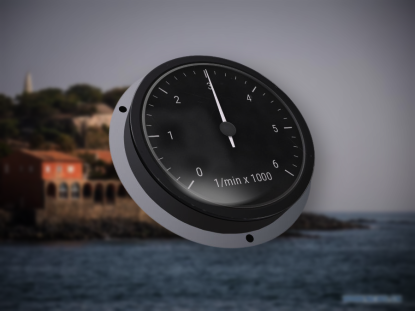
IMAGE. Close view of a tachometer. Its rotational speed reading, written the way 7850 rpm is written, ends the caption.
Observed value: 3000 rpm
